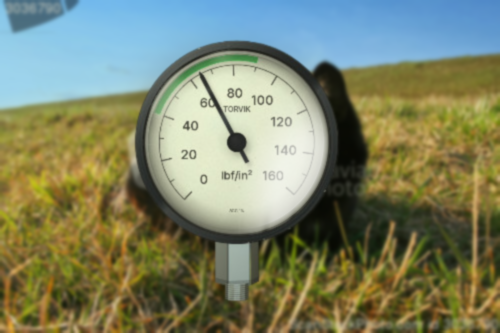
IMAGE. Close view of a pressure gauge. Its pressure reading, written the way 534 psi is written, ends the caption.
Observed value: 65 psi
